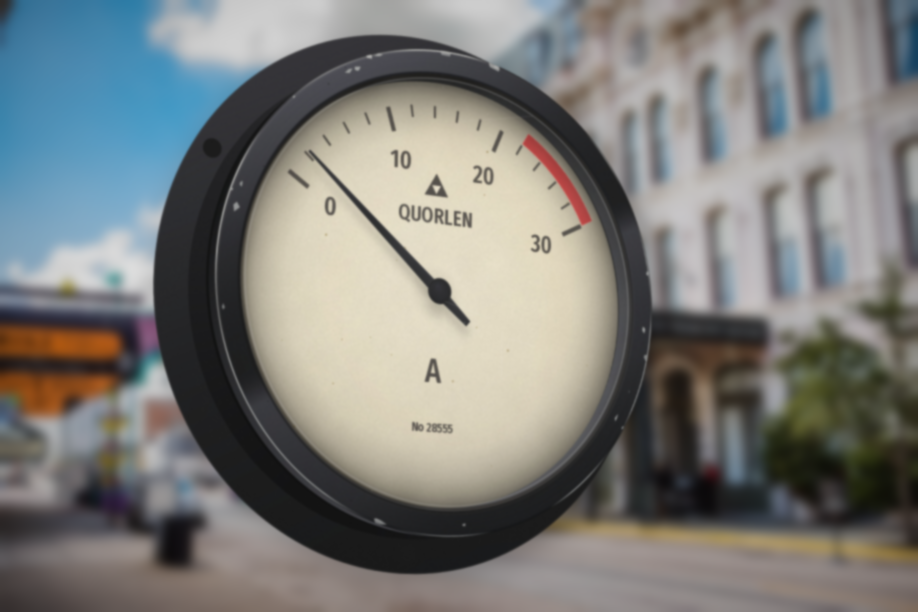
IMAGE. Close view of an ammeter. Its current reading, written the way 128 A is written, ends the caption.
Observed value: 2 A
